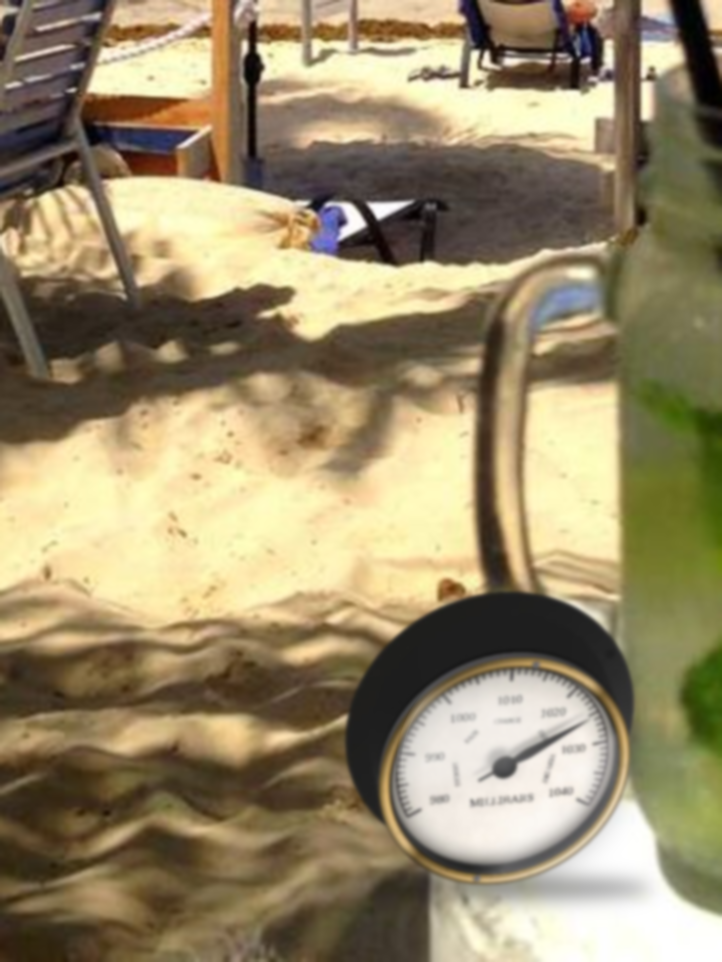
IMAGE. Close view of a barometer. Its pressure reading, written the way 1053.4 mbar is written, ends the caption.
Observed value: 1025 mbar
